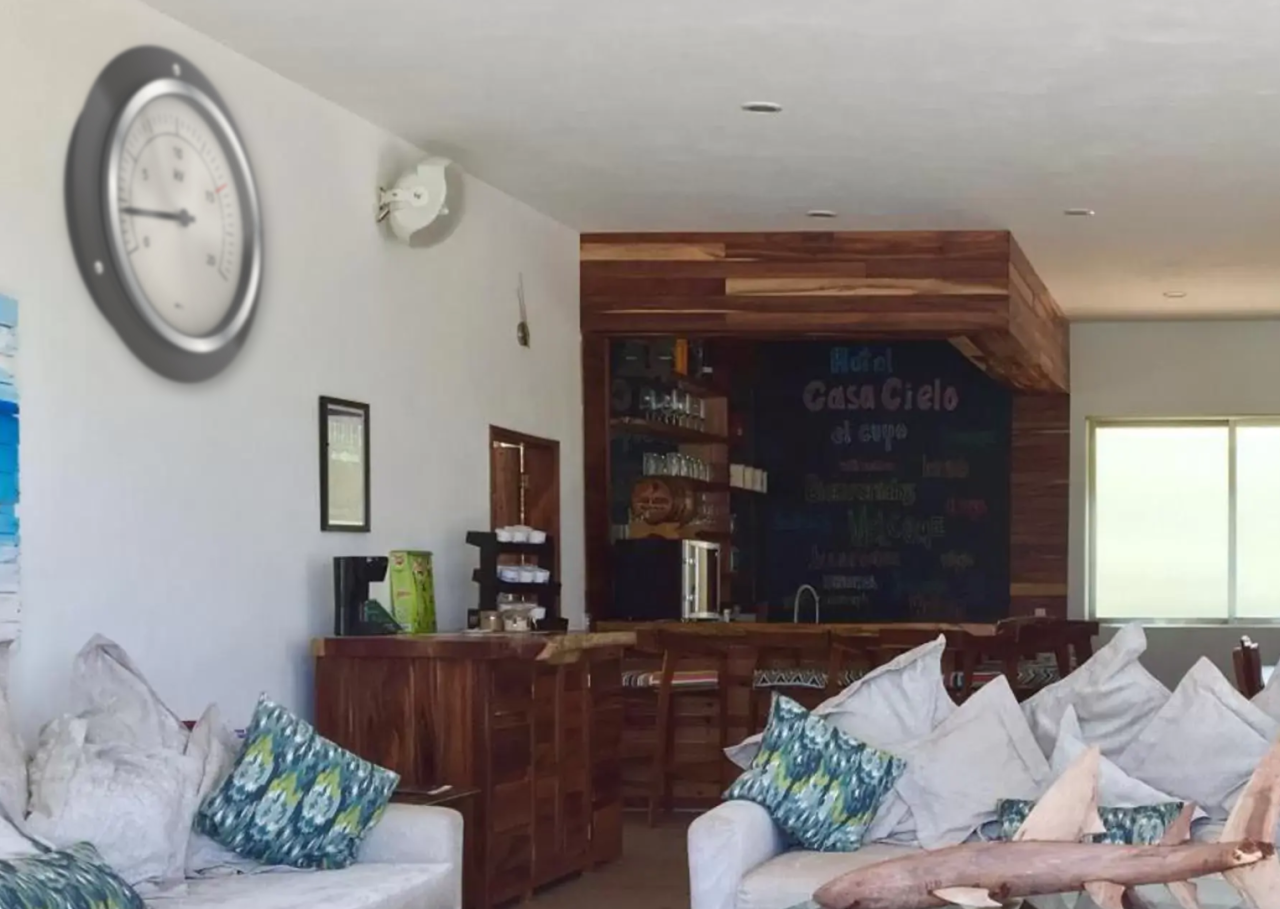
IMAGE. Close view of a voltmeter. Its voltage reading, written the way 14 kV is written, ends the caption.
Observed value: 2 kV
